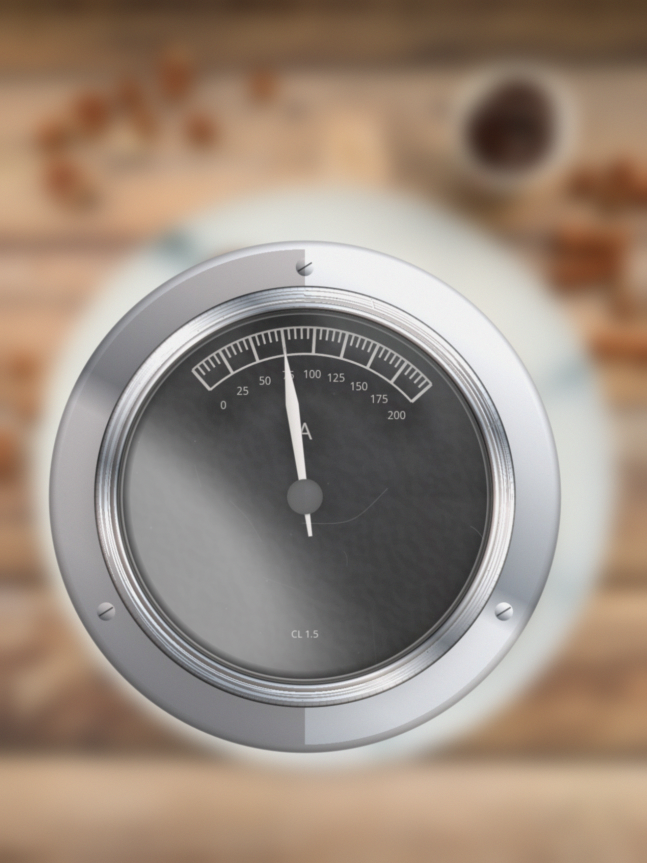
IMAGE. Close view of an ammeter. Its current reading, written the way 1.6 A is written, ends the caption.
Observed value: 75 A
